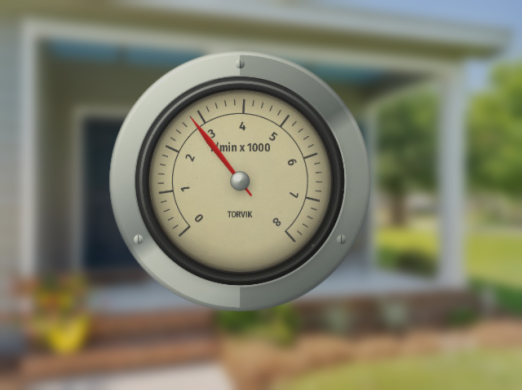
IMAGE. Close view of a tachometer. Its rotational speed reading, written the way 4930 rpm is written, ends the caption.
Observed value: 2800 rpm
